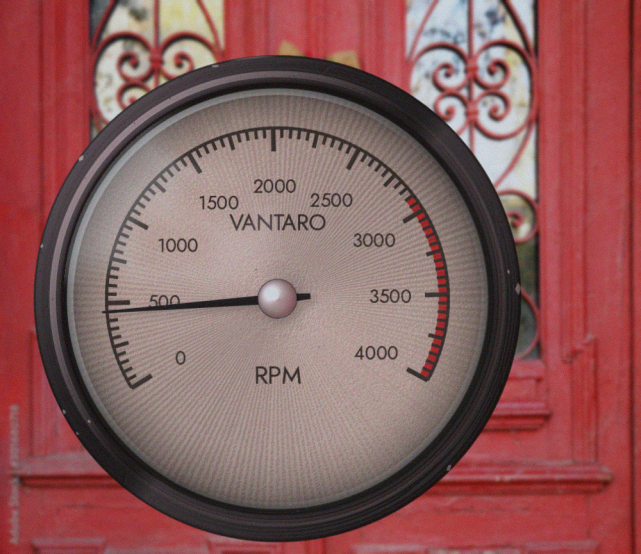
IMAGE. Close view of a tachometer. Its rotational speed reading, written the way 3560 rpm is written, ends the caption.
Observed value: 450 rpm
